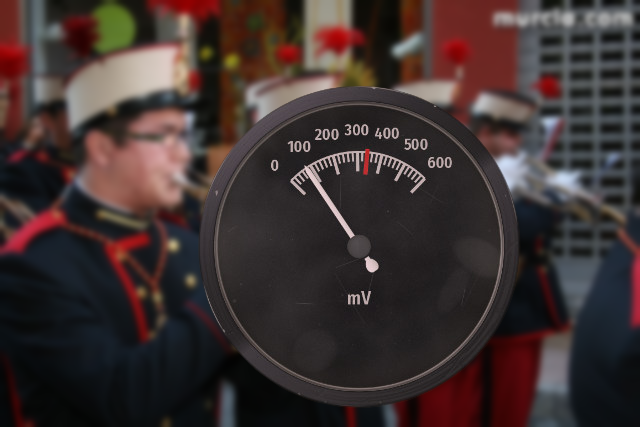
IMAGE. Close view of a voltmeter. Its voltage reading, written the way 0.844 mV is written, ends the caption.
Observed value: 80 mV
